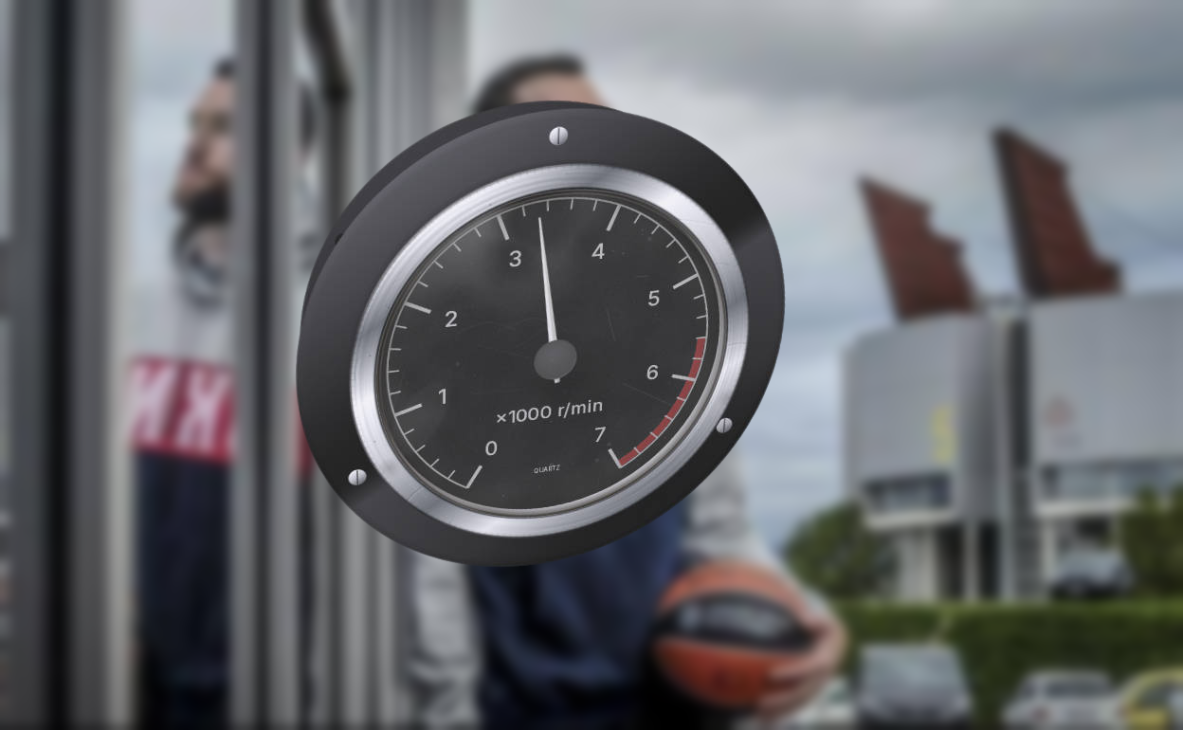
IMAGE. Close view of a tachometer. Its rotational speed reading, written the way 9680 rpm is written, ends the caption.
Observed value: 3300 rpm
